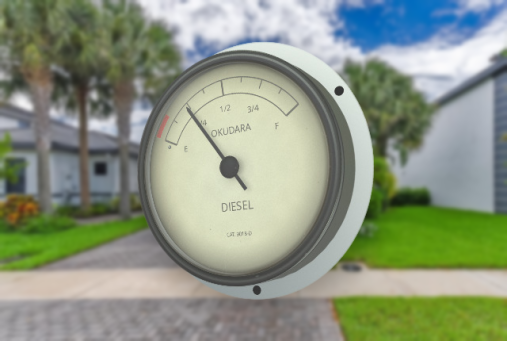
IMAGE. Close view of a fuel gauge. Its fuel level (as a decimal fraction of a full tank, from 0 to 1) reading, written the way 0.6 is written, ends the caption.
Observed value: 0.25
